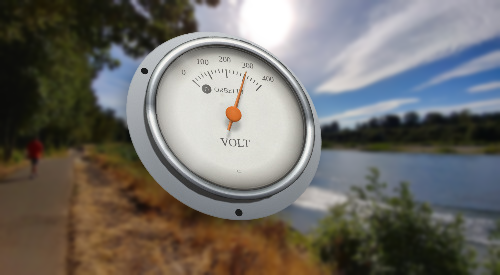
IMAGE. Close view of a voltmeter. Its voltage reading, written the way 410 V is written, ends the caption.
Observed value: 300 V
